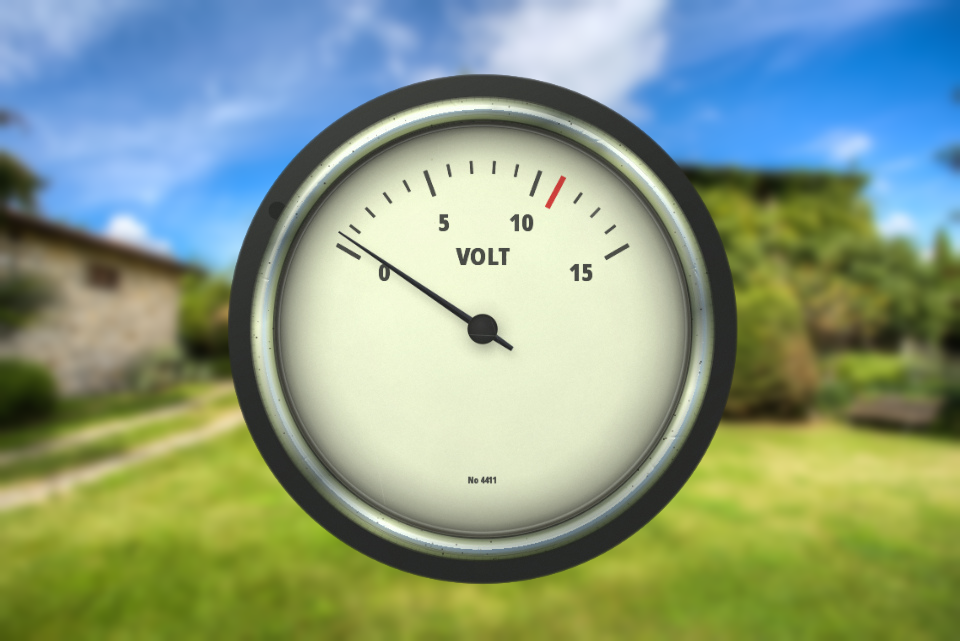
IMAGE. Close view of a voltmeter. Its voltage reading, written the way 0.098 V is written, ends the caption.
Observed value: 0.5 V
